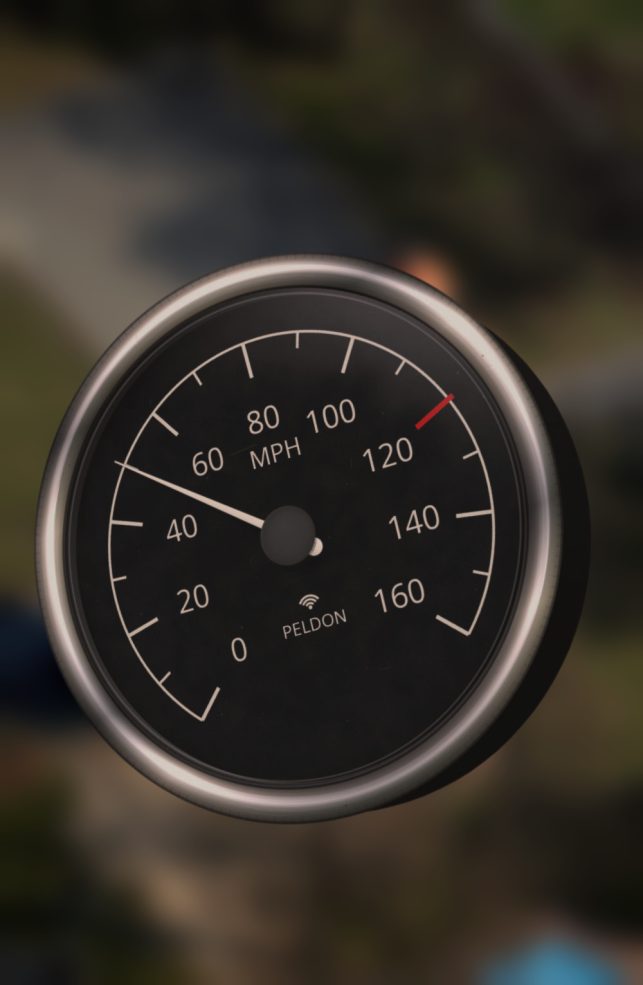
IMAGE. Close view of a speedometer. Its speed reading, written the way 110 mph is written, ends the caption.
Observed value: 50 mph
